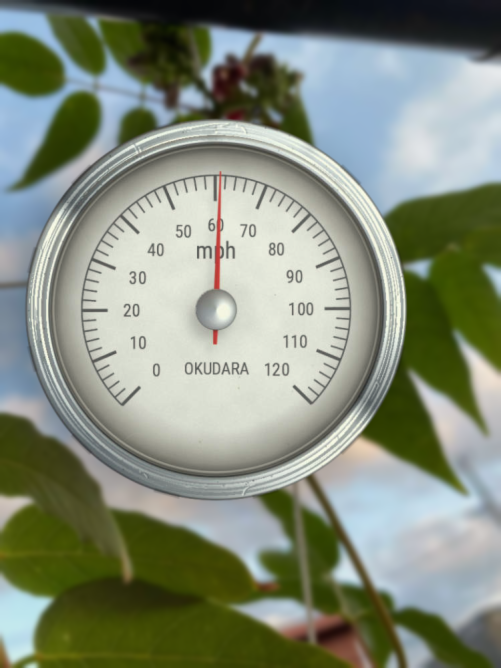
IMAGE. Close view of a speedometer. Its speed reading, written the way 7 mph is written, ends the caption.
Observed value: 61 mph
